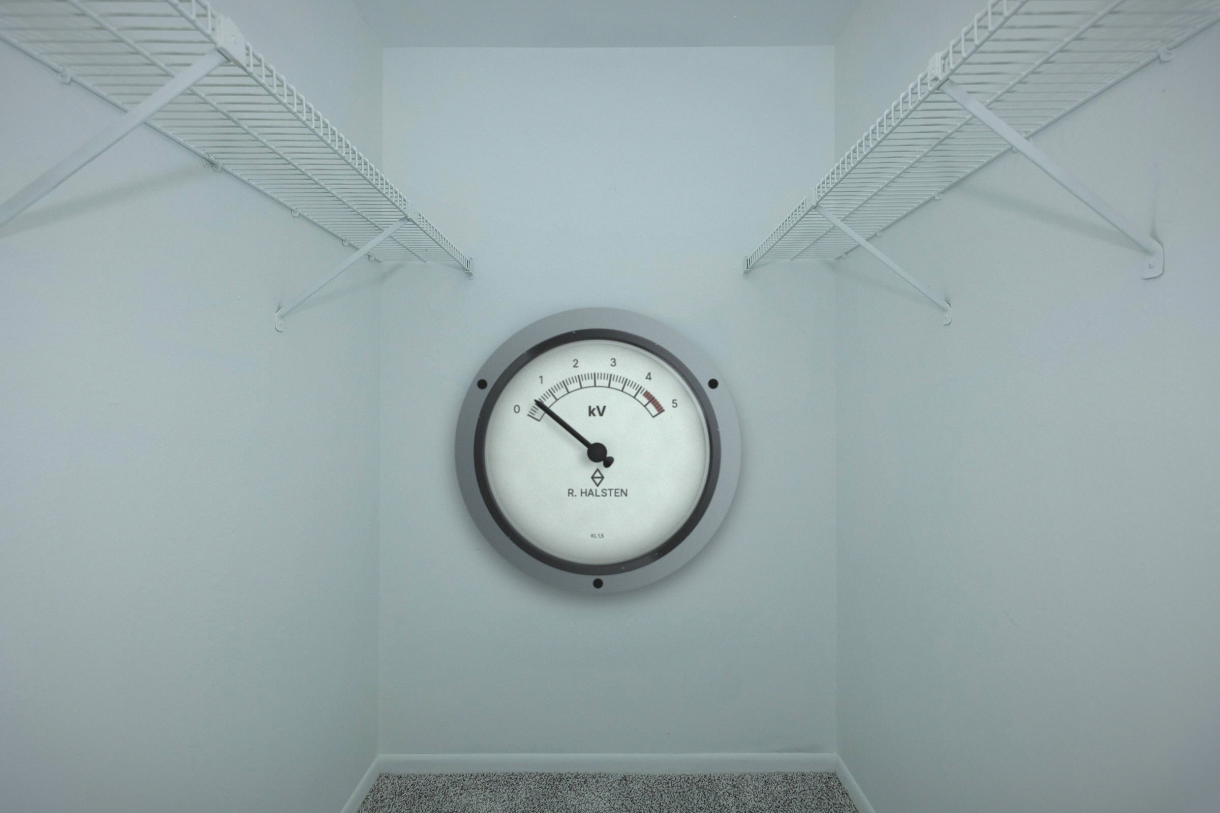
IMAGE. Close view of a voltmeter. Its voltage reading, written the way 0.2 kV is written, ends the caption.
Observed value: 0.5 kV
